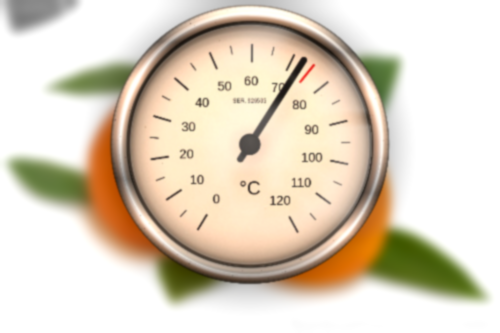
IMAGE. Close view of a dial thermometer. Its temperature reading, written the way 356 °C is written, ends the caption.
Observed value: 72.5 °C
